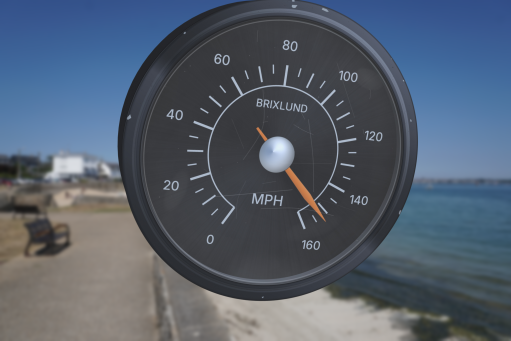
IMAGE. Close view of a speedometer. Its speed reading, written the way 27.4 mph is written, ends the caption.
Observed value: 152.5 mph
